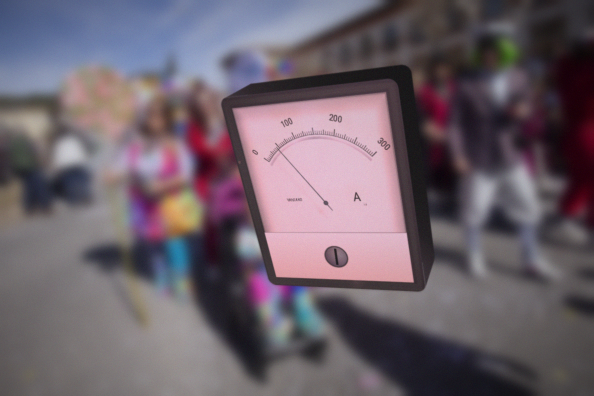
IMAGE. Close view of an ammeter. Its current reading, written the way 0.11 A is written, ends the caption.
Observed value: 50 A
